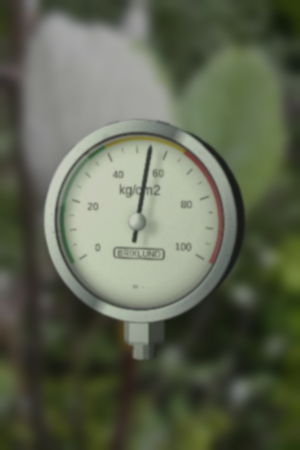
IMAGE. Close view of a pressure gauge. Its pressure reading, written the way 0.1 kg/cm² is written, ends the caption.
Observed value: 55 kg/cm²
